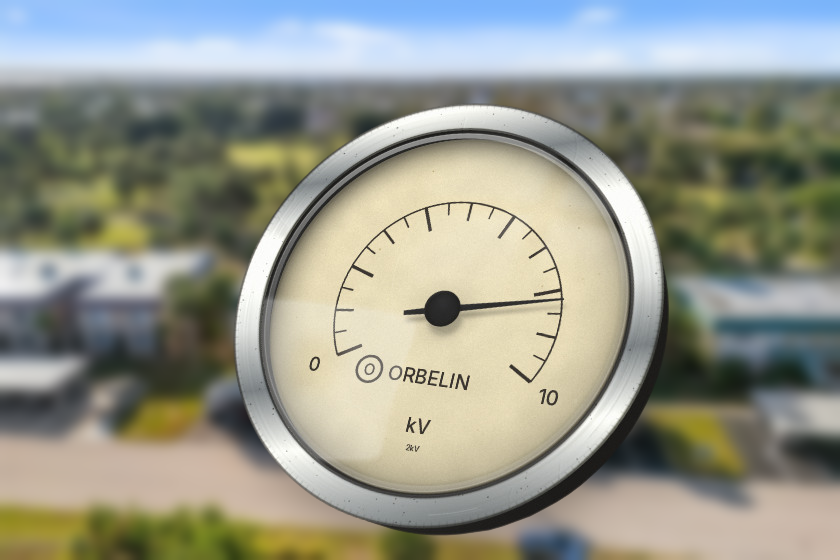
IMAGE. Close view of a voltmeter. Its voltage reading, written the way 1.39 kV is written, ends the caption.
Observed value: 8.25 kV
